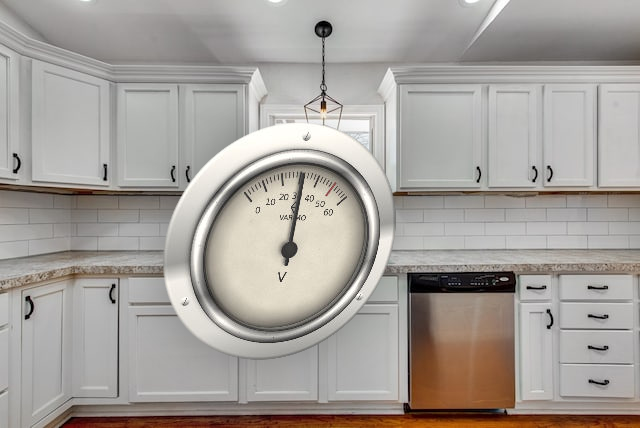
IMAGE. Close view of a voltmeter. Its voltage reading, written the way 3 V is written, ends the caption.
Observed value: 30 V
